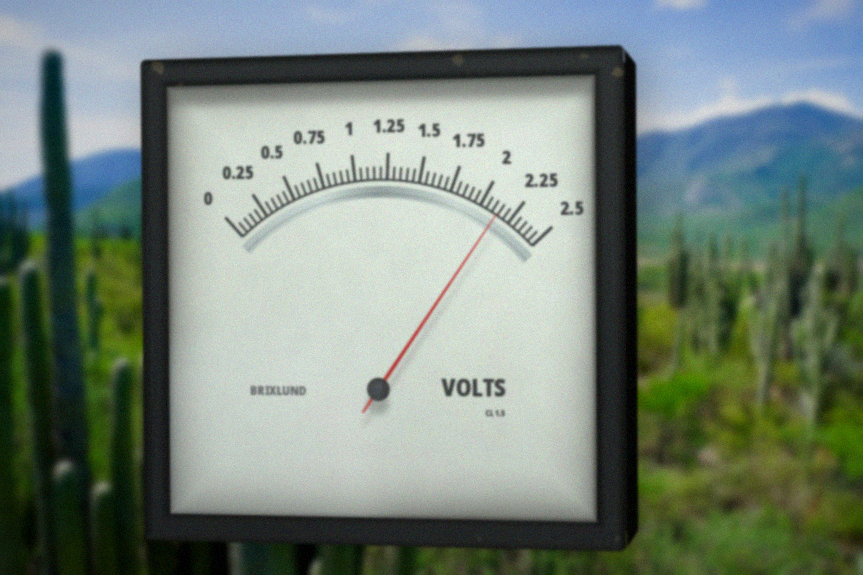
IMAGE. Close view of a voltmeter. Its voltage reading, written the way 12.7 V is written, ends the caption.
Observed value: 2.15 V
